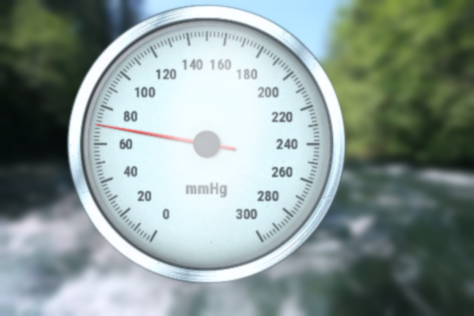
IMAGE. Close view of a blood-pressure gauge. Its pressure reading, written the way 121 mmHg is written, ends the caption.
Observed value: 70 mmHg
